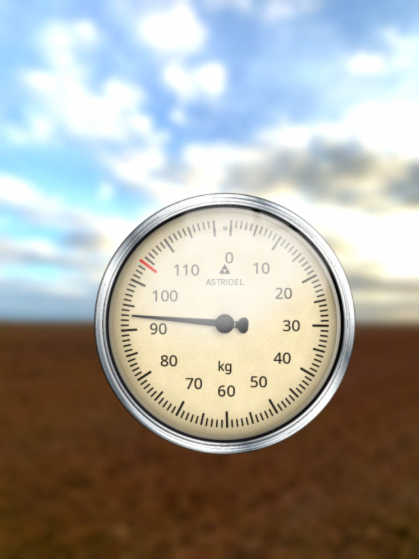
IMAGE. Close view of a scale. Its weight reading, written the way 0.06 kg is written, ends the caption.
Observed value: 93 kg
